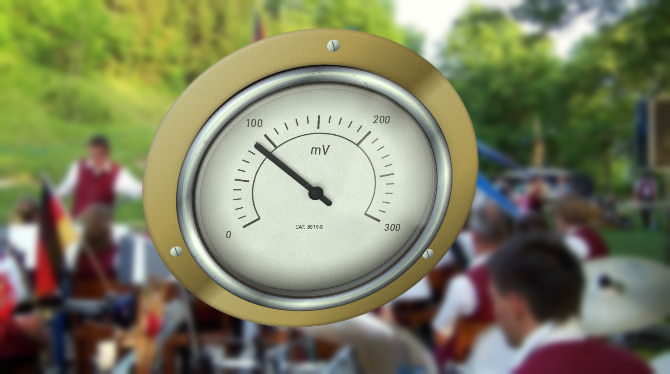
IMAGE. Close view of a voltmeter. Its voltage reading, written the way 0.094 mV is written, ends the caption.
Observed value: 90 mV
